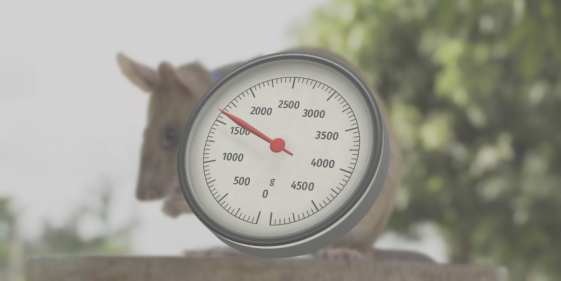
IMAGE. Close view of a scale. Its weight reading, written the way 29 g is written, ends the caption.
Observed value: 1600 g
